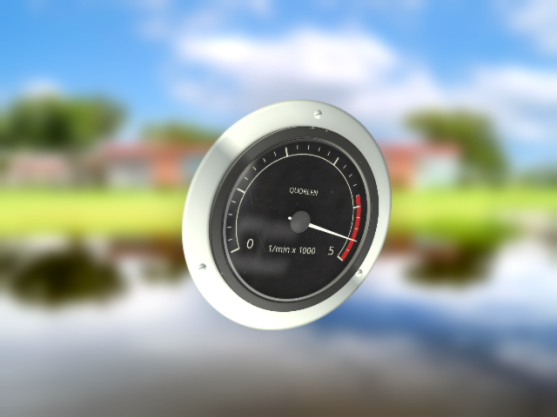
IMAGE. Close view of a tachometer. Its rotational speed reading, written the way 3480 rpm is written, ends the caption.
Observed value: 4600 rpm
